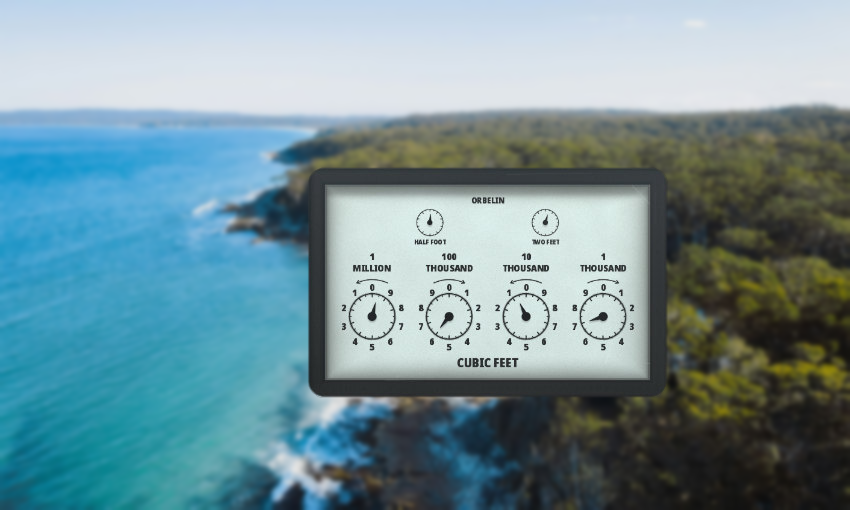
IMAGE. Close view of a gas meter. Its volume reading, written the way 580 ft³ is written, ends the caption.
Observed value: 960700 ft³
